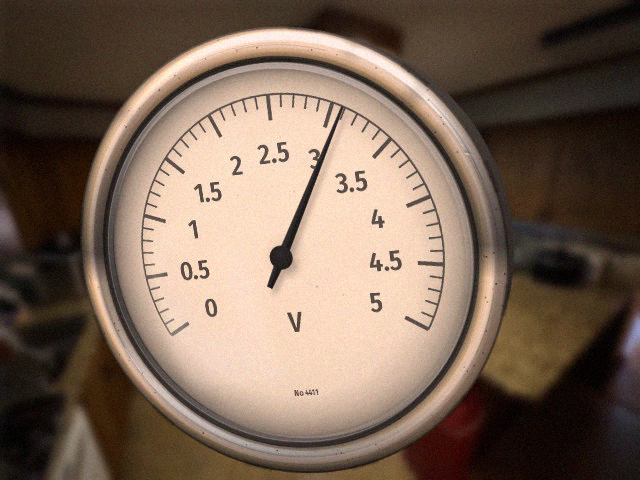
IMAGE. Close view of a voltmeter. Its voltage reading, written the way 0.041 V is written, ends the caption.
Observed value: 3.1 V
